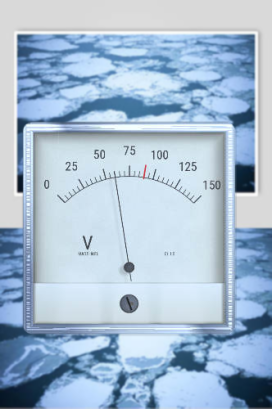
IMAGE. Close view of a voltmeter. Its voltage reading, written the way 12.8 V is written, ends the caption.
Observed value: 60 V
